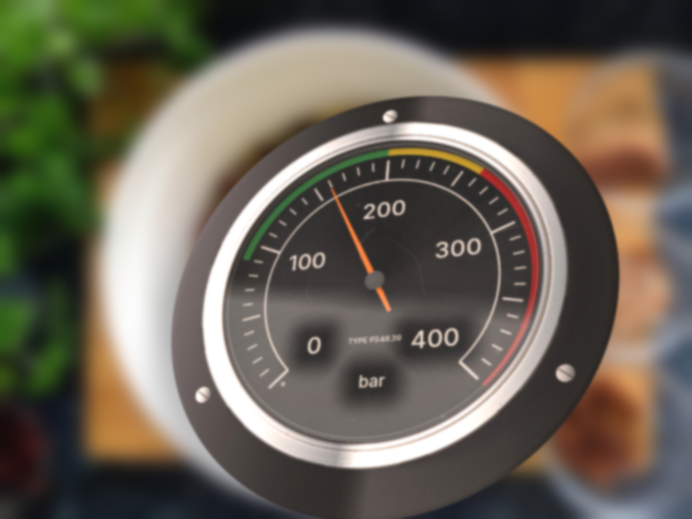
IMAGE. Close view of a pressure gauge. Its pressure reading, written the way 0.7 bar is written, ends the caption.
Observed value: 160 bar
